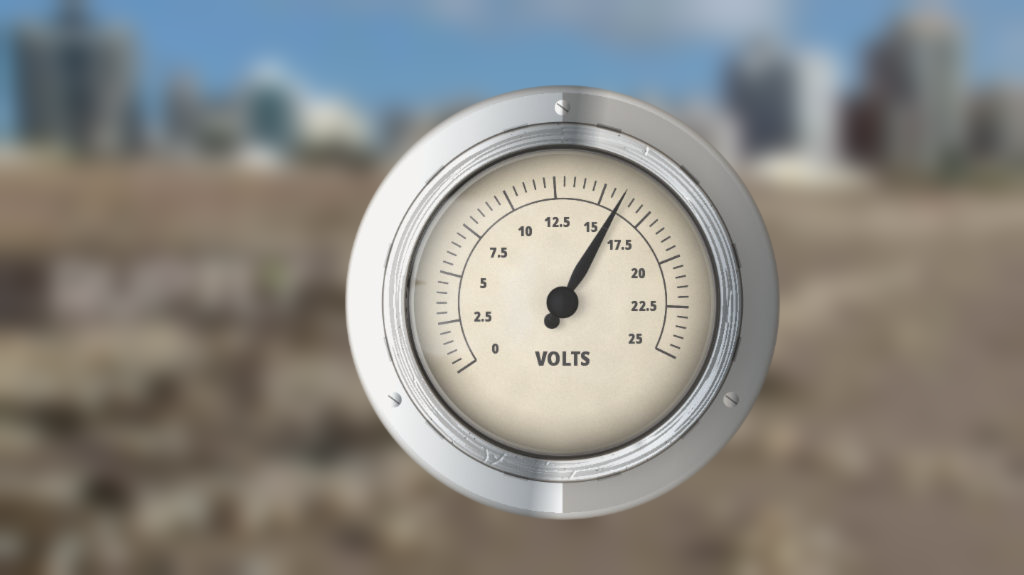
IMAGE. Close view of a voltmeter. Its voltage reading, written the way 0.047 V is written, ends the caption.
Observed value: 16 V
